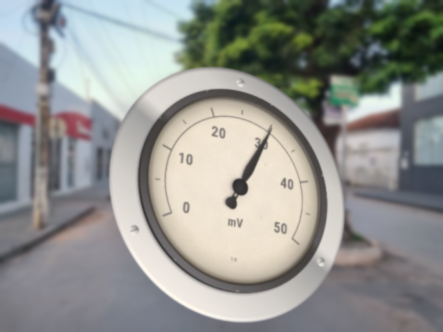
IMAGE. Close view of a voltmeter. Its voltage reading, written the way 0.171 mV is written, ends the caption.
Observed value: 30 mV
